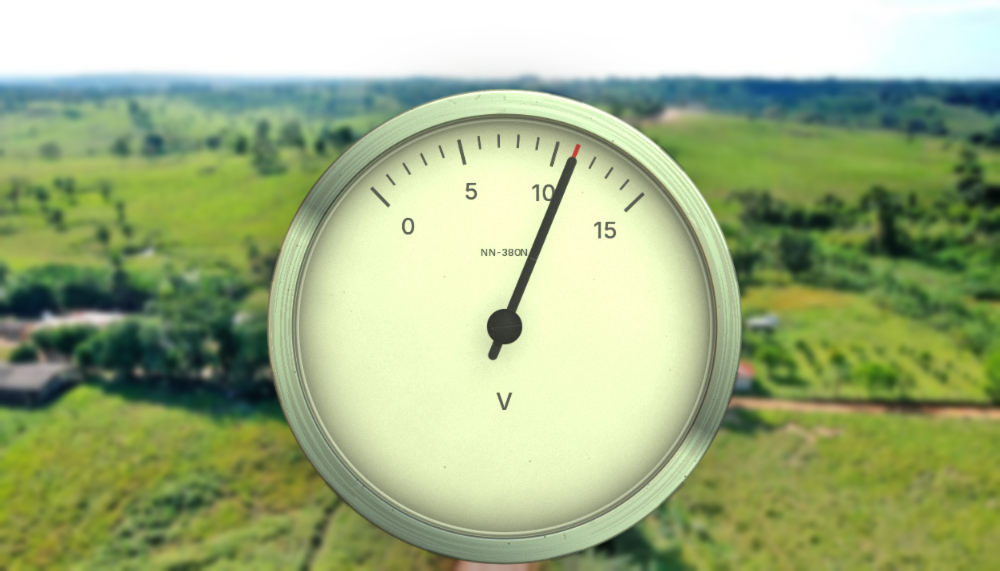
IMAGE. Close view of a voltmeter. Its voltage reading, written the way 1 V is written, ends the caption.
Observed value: 11 V
